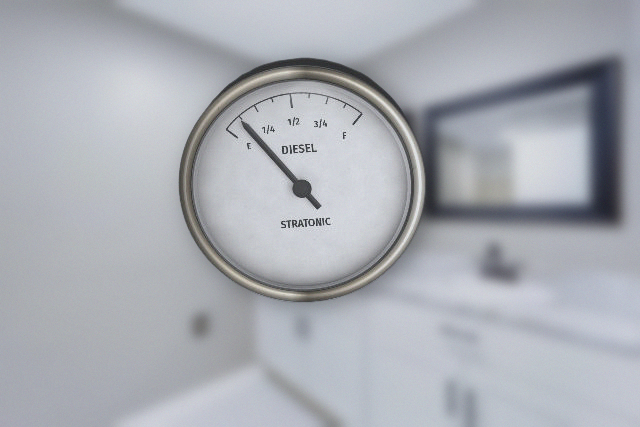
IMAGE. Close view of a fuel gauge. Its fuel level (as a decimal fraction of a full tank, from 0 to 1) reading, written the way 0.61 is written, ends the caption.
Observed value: 0.125
